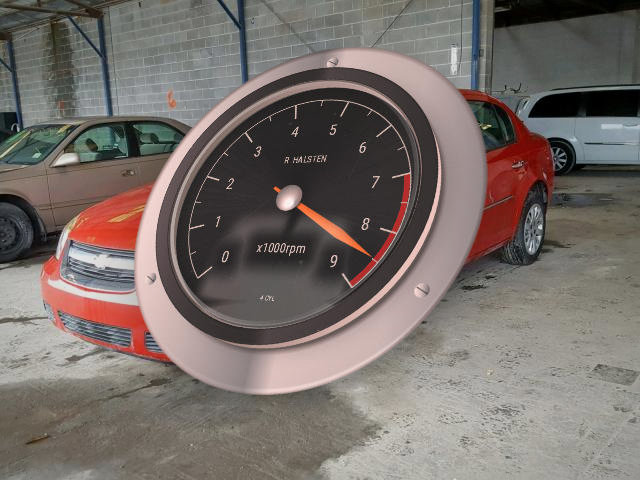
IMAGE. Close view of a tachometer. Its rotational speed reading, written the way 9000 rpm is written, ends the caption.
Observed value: 8500 rpm
